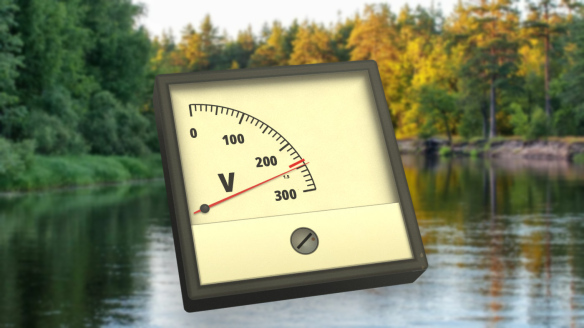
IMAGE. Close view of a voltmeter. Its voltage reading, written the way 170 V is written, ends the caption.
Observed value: 250 V
